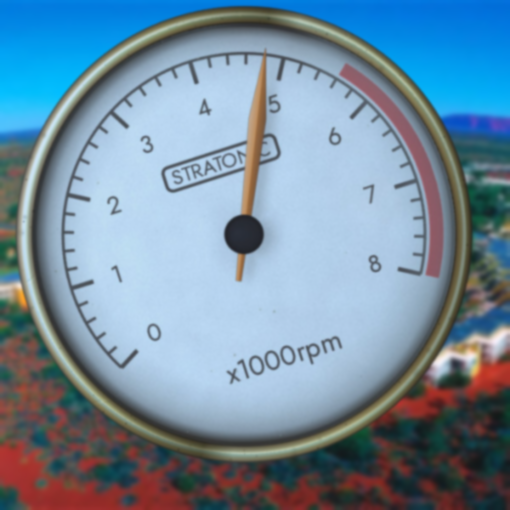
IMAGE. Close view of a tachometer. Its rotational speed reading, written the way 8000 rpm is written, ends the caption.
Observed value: 4800 rpm
